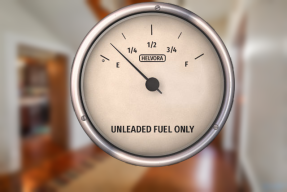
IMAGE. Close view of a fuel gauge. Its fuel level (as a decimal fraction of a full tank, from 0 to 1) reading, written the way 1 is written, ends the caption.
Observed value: 0.125
